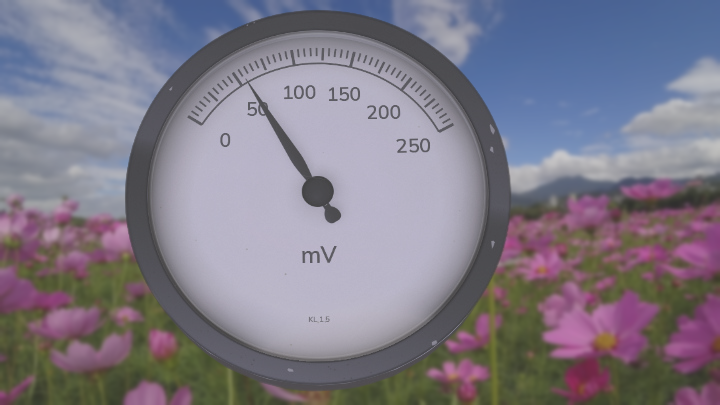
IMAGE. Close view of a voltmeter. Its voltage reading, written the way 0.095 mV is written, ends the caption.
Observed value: 55 mV
